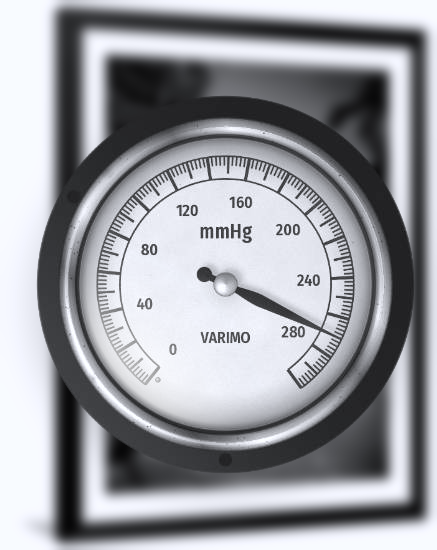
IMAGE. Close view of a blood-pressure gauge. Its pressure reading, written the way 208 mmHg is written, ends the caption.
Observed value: 270 mmHg
